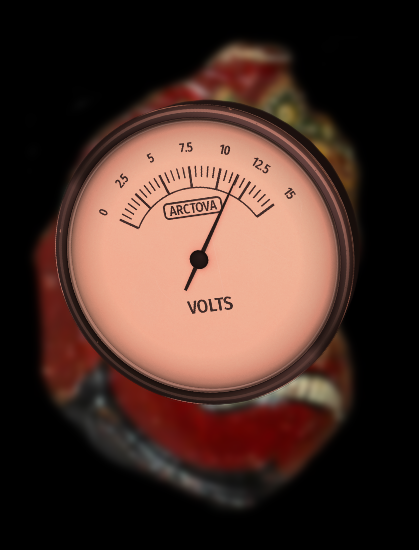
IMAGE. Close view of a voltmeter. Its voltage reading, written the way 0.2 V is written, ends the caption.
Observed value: 11.5 V
